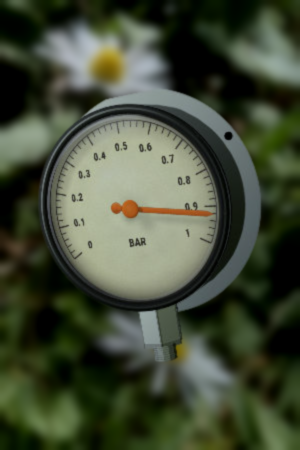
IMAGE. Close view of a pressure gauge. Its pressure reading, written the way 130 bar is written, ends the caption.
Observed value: 0.92 bar
